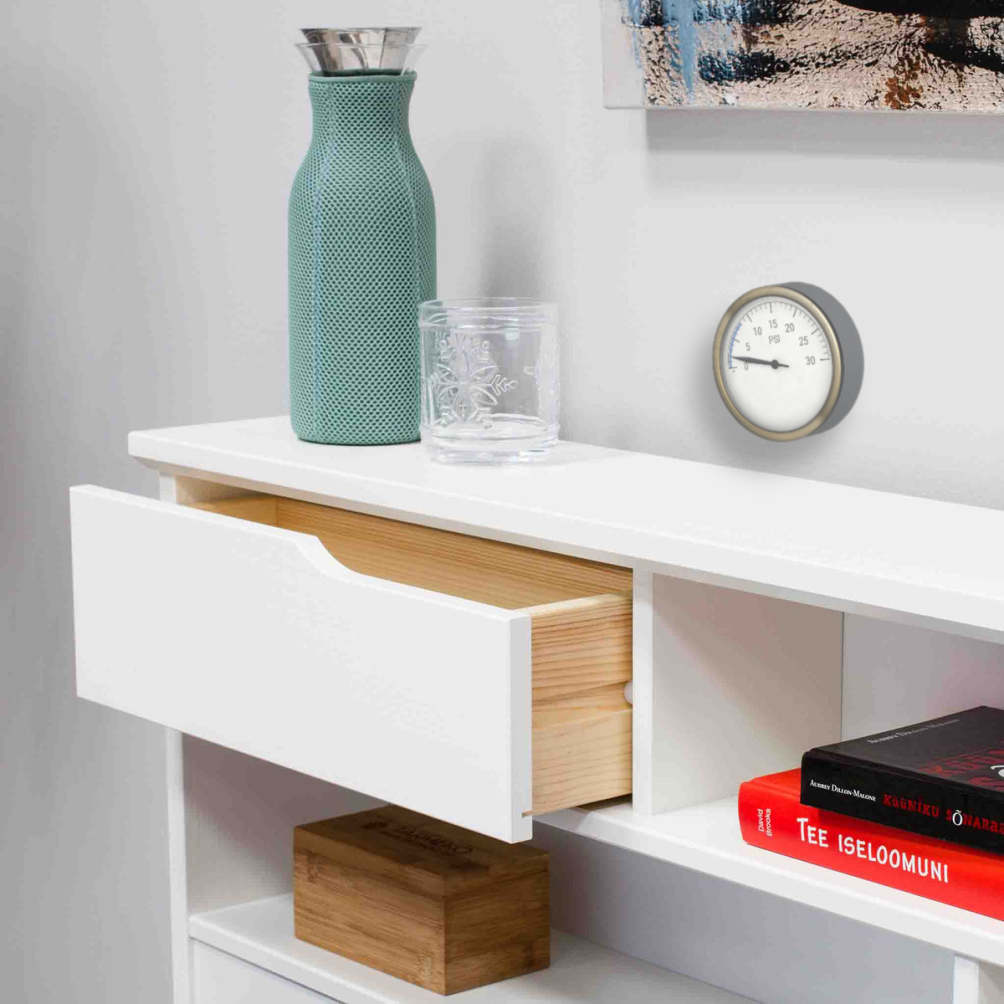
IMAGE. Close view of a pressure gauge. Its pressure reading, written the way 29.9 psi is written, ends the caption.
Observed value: 2 psi
